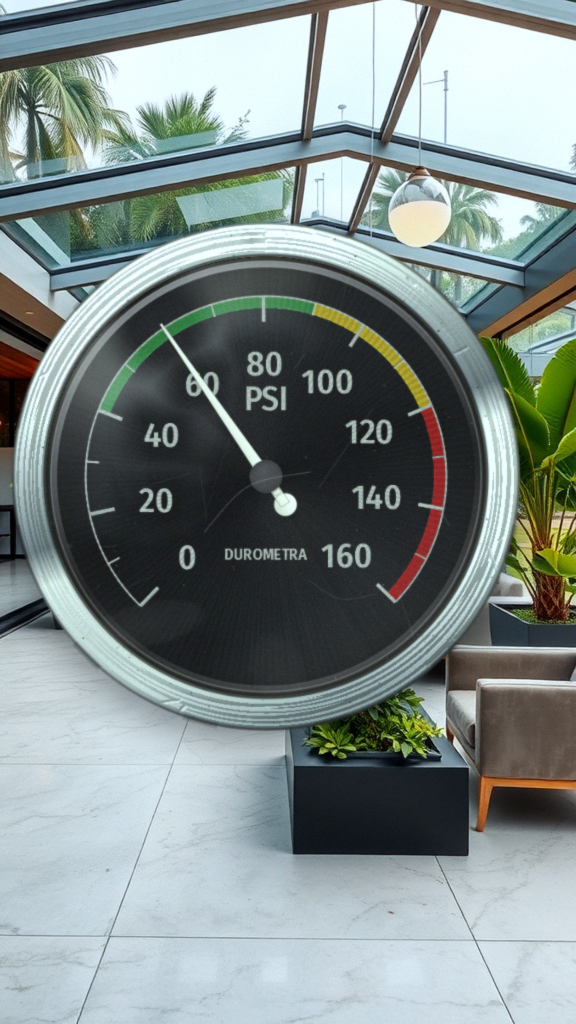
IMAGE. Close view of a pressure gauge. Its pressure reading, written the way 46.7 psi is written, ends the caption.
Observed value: 60 psi
